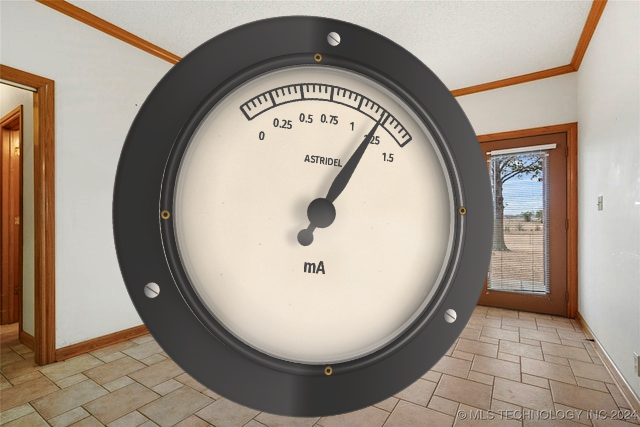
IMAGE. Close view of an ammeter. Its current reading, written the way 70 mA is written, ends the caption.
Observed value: 1.2 mA
